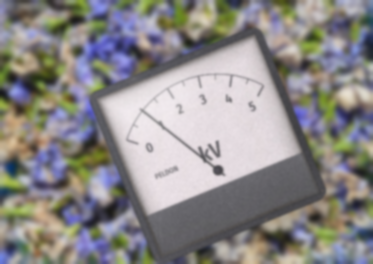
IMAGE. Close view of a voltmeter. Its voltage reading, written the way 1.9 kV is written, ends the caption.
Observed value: 1 kV
